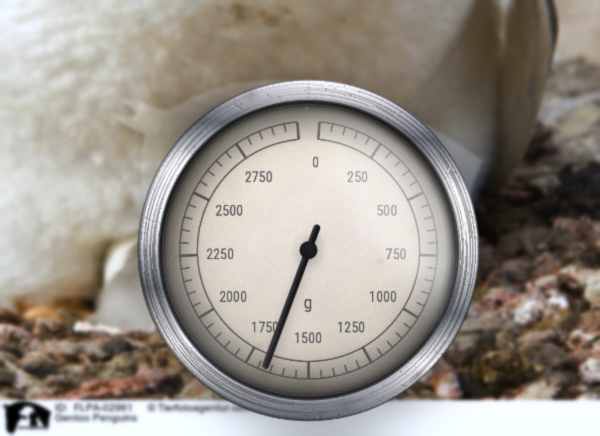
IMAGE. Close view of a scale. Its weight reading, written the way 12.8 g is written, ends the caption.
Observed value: 1675 g
